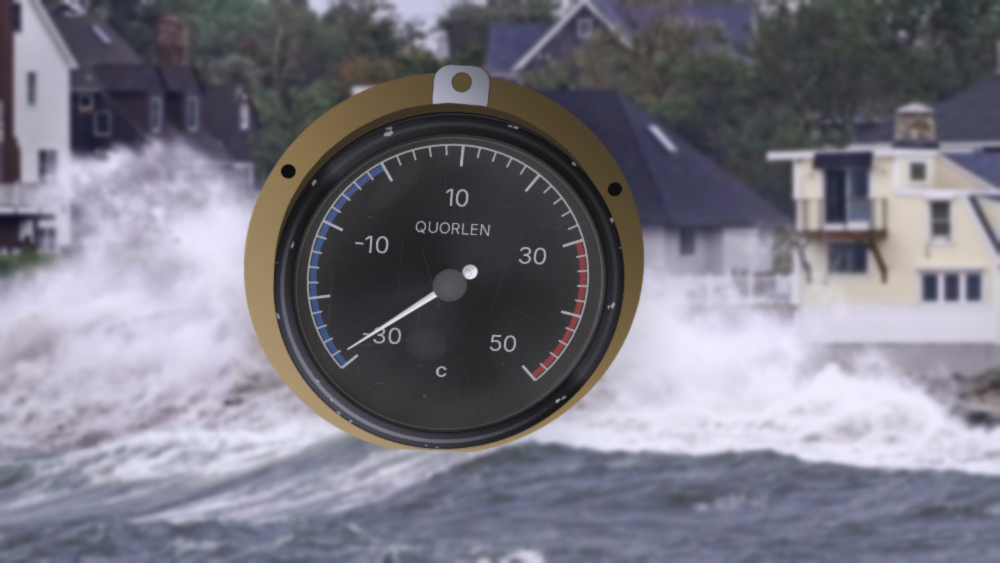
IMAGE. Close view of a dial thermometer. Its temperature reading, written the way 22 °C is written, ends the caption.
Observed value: -28 °C
